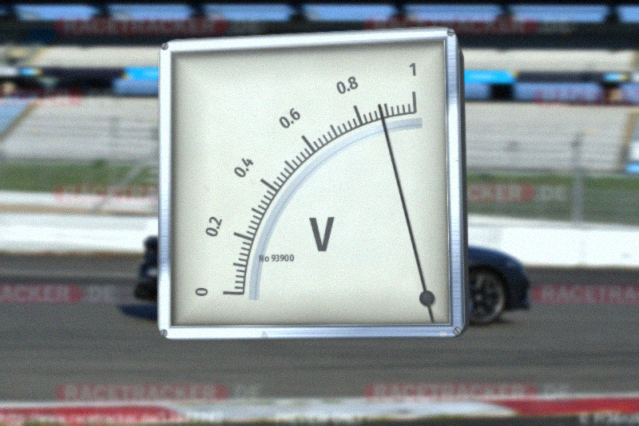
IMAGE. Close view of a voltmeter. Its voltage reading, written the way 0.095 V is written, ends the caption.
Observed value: 0.88 V
